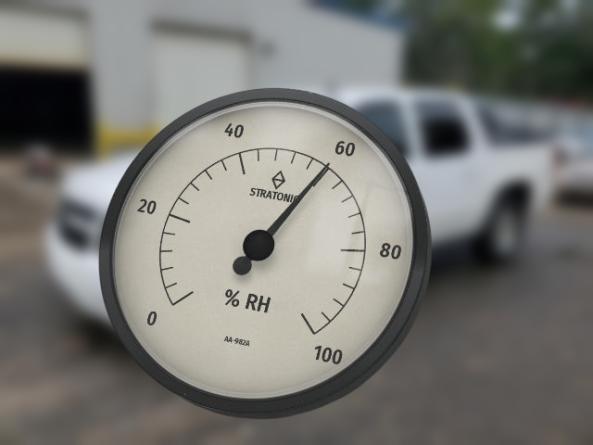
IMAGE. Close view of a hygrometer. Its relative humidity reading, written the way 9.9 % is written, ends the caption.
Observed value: 60 %
